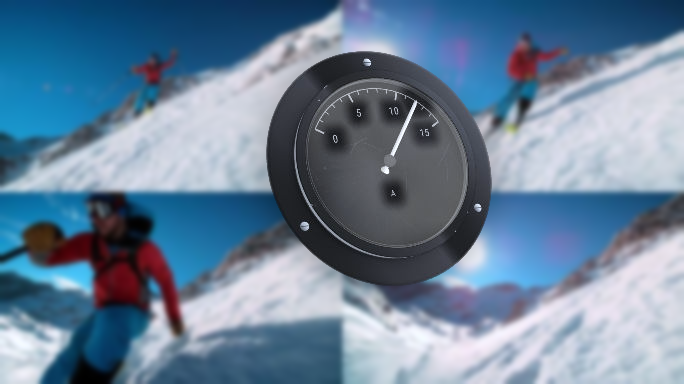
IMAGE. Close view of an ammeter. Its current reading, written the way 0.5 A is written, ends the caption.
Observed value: 12 A
